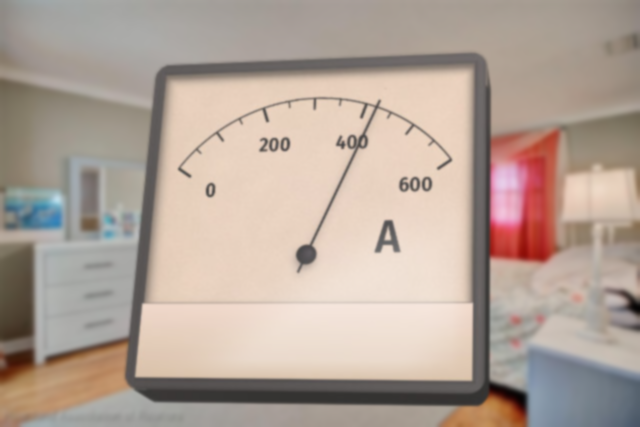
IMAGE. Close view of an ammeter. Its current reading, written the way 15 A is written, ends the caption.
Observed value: 425 A
